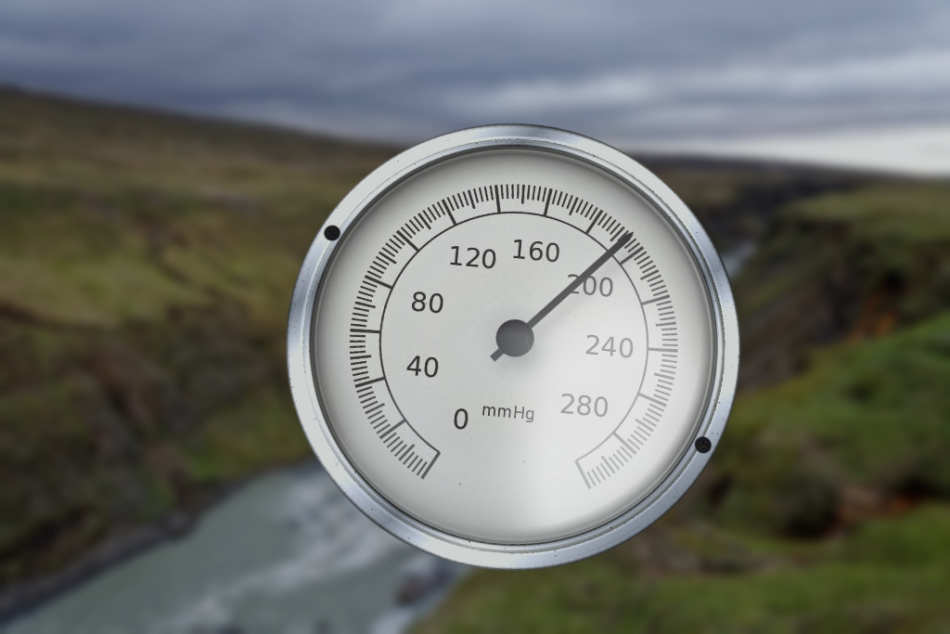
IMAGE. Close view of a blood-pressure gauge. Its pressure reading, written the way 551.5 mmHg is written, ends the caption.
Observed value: 194 mmHg
